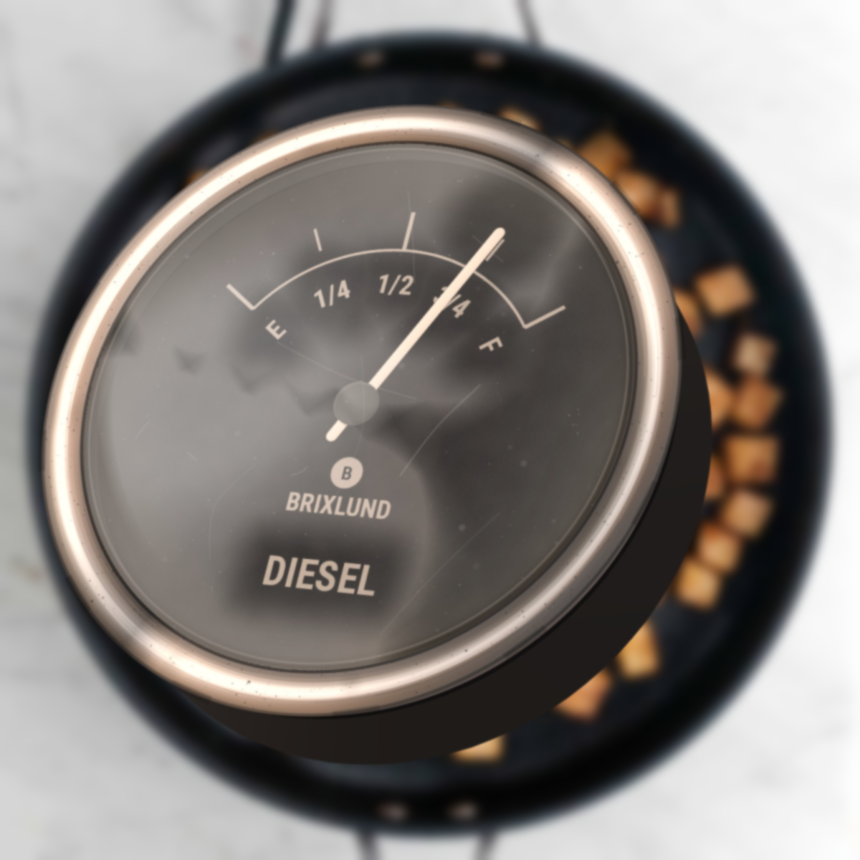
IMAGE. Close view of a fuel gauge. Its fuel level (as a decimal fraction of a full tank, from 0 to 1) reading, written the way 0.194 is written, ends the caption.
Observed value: 0.75
